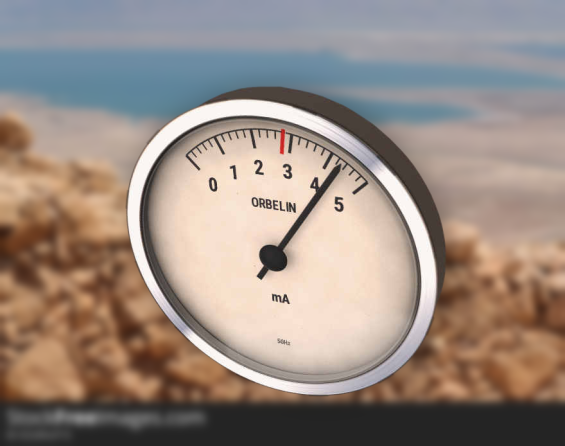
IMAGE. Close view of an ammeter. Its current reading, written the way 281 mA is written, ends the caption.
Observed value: 4.3 mA
